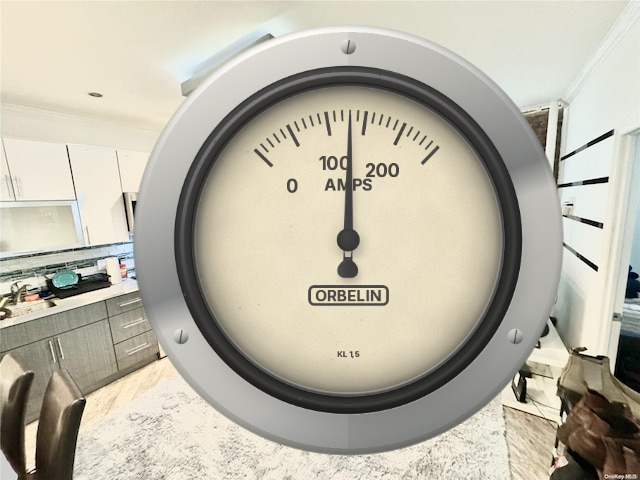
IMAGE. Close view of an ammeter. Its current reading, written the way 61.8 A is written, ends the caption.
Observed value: 130 A
